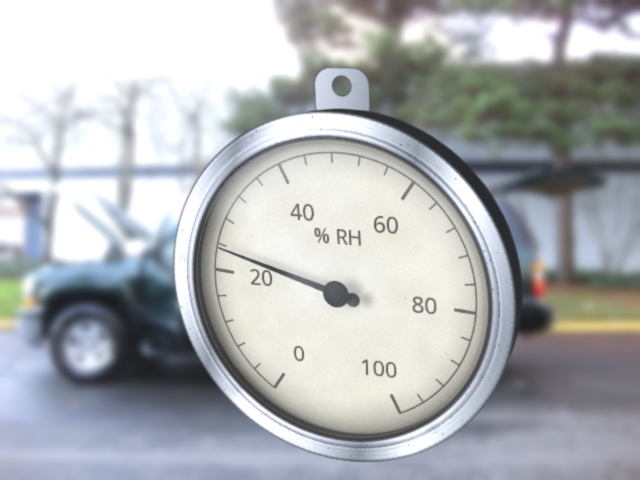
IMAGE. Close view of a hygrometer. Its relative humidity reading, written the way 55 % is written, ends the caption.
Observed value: 24 %
